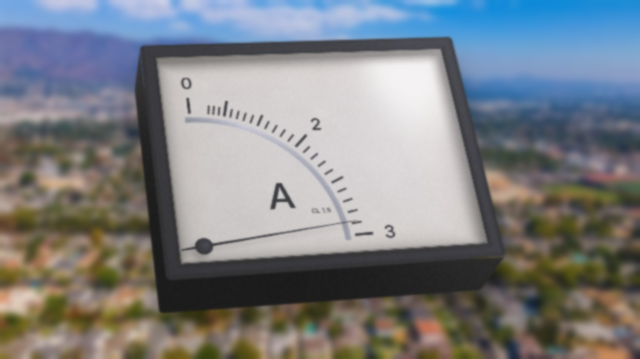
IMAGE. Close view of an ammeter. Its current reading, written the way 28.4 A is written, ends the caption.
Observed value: 2.9 A
